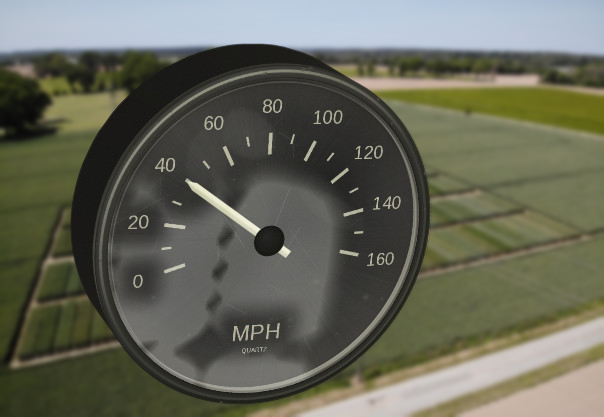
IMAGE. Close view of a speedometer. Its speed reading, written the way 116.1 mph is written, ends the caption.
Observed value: 40 mph
